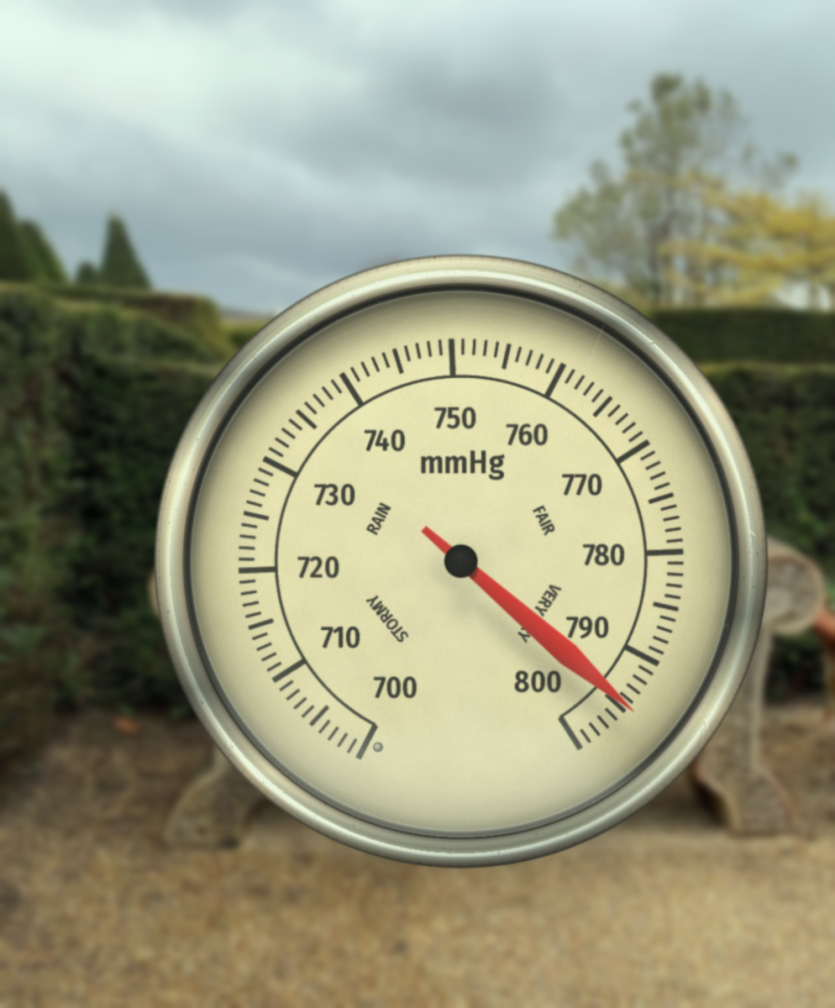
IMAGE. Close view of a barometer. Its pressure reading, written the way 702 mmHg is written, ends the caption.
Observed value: 794.5 mmHg
